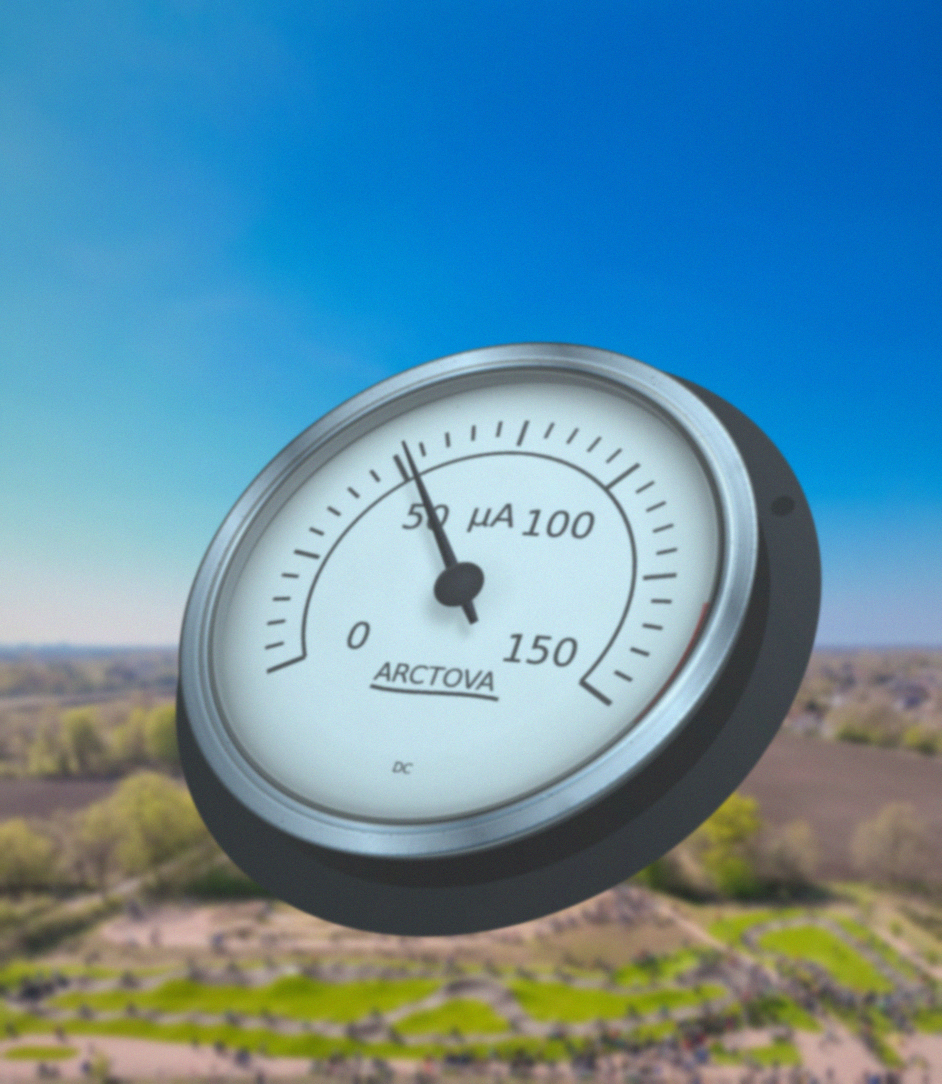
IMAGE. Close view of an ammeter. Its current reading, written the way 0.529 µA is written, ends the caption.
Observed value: 52.5 µA
